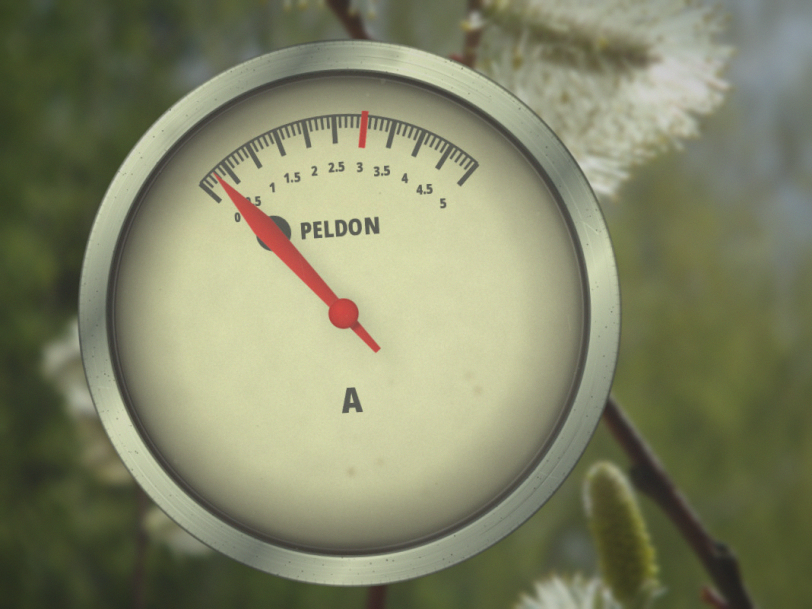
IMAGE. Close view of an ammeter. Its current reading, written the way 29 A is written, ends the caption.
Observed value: 0.3 A
